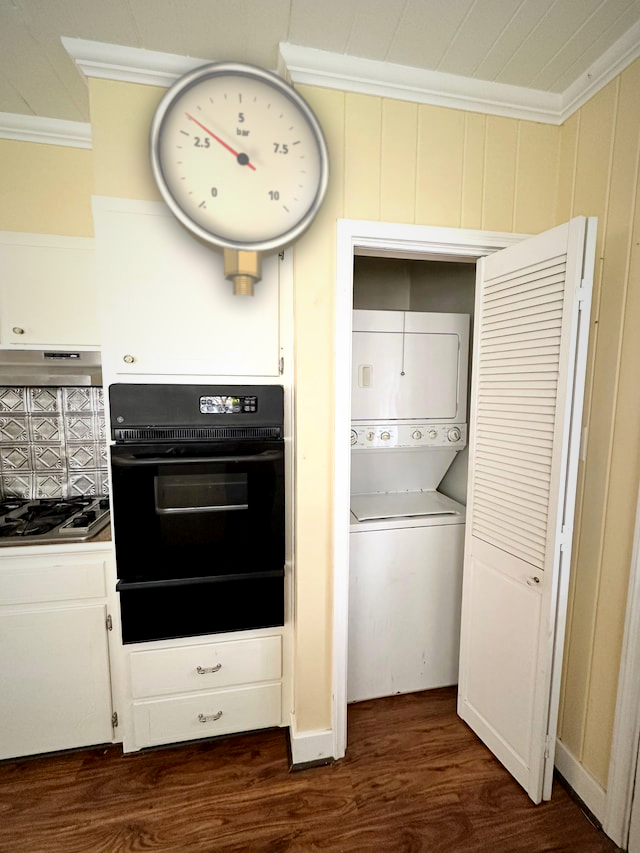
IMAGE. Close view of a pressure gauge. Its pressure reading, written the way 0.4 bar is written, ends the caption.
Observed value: 3 bar
